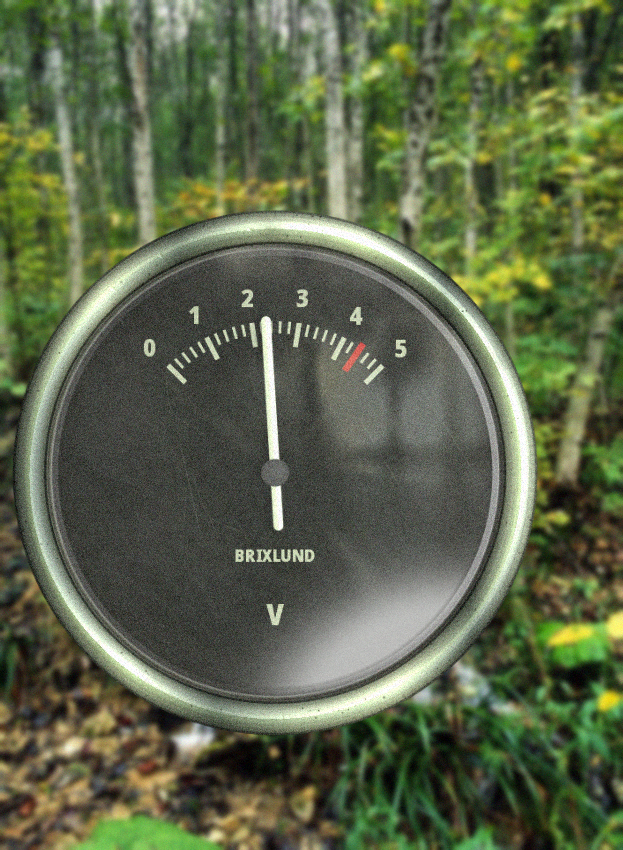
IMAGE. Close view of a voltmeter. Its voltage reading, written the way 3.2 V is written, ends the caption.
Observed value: 2.3 V
